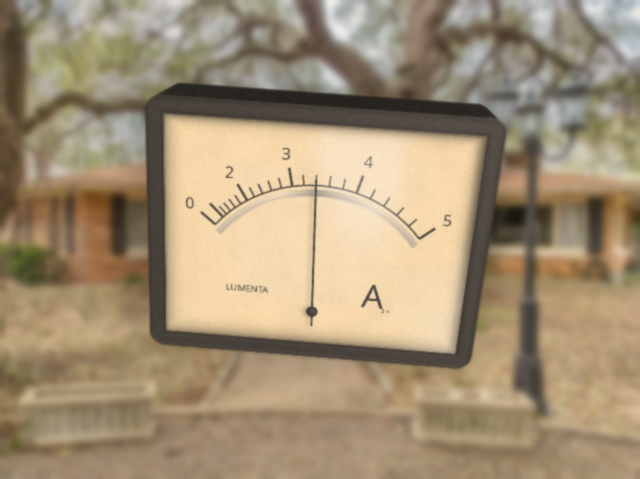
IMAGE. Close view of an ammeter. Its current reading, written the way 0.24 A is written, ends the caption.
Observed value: 3.4 A
